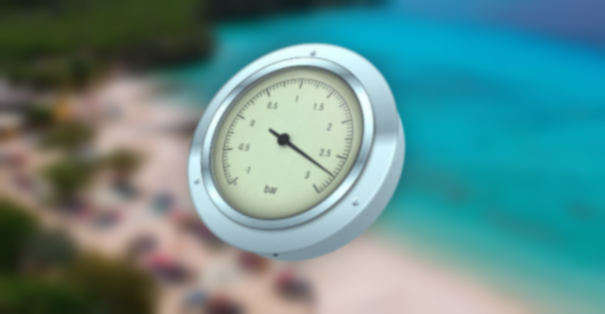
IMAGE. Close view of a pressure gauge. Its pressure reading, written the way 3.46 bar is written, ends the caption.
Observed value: 2.75 bar
